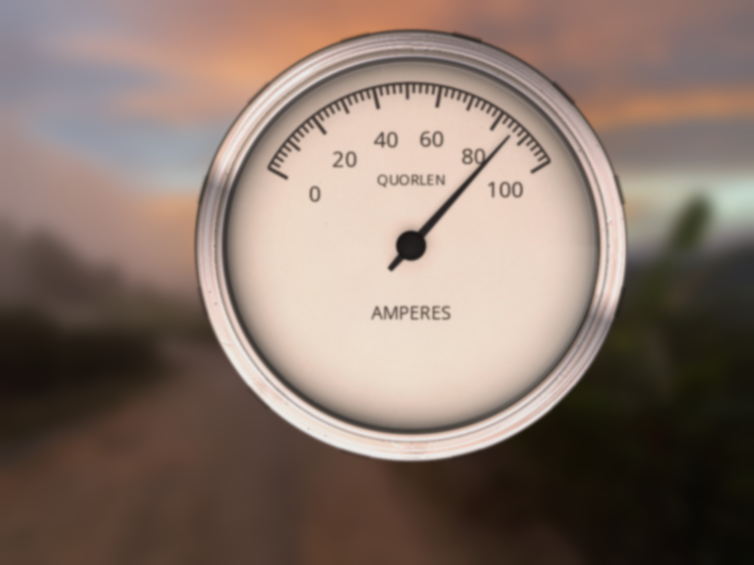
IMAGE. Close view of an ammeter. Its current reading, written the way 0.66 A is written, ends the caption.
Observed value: 86 A
